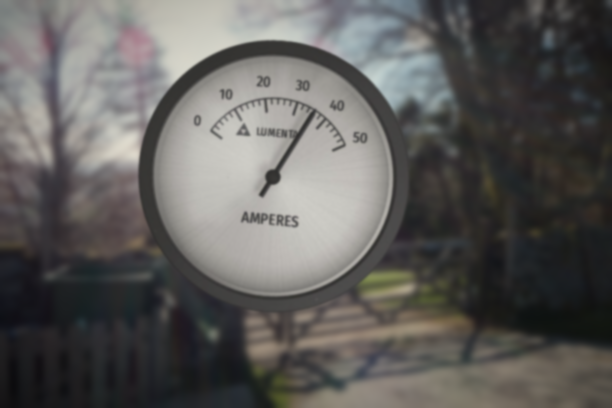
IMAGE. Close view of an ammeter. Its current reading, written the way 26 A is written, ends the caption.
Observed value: 36 A
